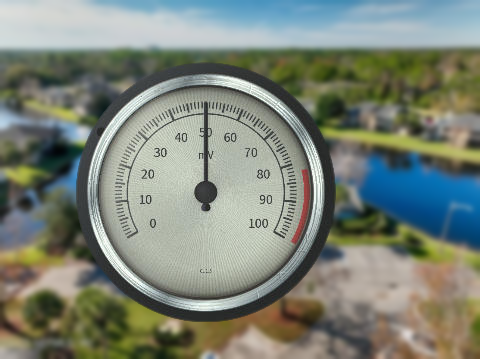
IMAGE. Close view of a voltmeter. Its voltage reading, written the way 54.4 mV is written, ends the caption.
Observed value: 50 mV
